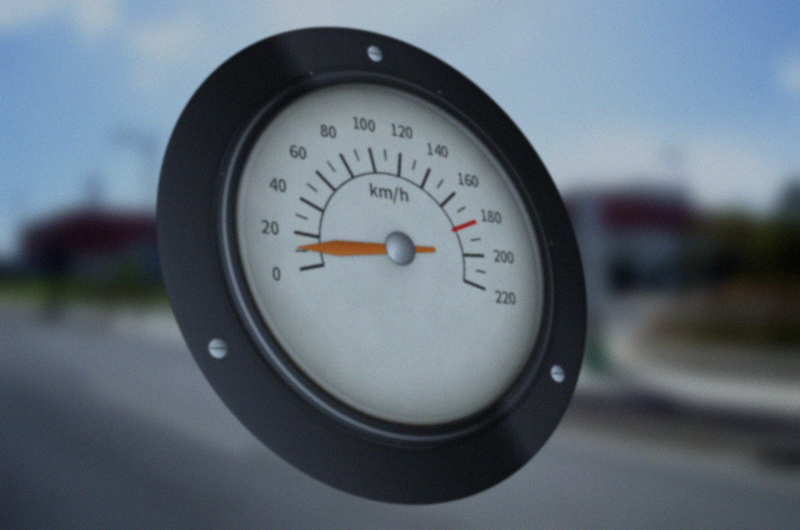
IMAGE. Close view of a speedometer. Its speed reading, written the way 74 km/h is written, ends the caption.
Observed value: 10 km/h
